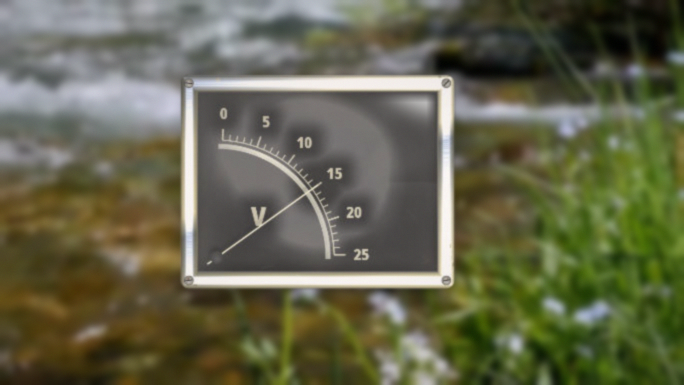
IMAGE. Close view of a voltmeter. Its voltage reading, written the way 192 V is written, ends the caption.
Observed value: 15 V
